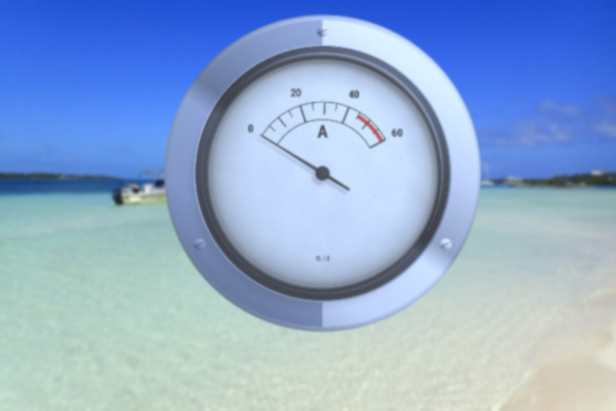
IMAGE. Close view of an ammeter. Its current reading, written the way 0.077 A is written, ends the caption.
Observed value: 0 A
